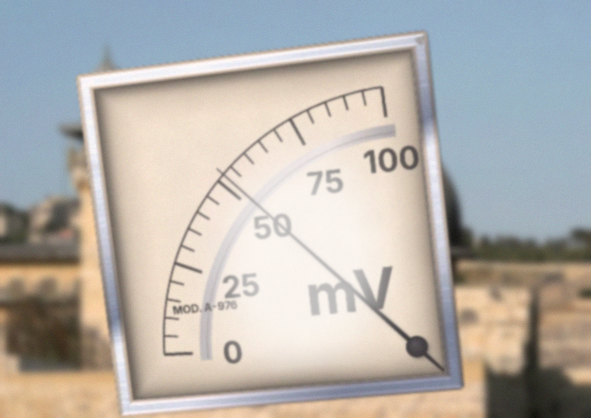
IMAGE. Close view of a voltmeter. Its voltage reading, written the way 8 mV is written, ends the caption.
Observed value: 52.5 mV
